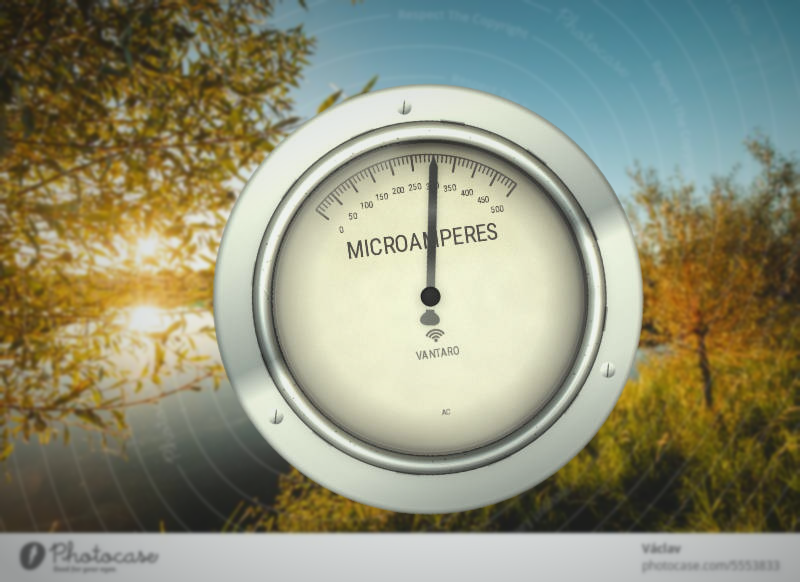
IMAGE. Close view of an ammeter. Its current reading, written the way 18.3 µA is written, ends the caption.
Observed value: 300 µA
